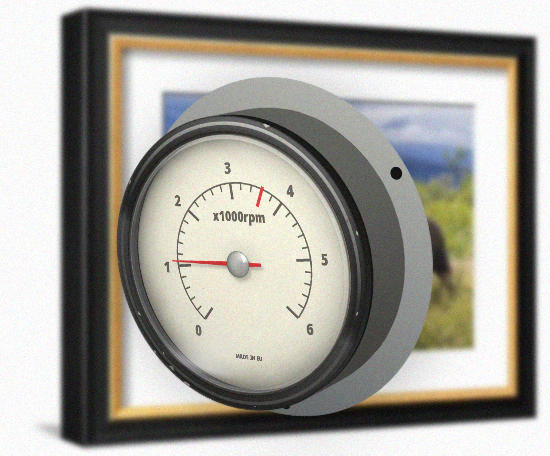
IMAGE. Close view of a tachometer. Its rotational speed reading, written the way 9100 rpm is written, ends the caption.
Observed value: 1100 rpm
